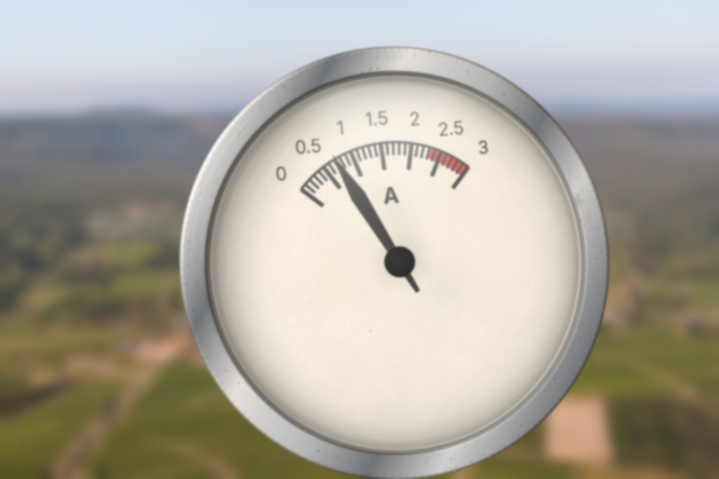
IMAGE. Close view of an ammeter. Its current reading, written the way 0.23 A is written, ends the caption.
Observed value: 0.7 A
